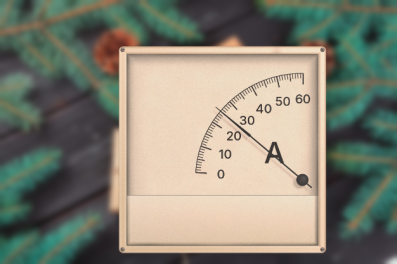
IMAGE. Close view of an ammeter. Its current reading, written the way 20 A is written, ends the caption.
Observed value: 25 A
